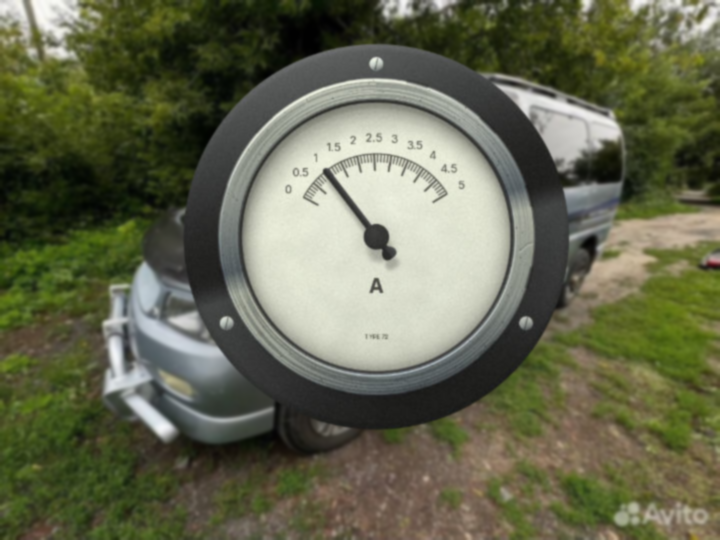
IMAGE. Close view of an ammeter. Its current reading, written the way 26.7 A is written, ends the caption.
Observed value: 1 A
